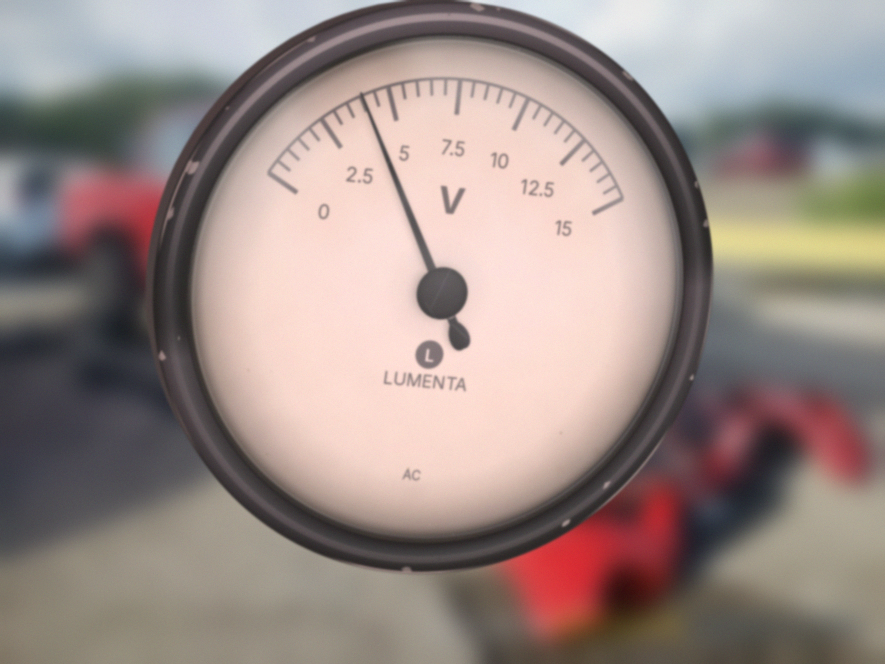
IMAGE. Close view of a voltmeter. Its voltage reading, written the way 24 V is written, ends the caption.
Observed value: 4 V
